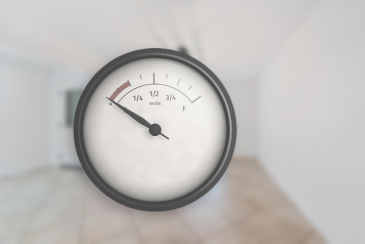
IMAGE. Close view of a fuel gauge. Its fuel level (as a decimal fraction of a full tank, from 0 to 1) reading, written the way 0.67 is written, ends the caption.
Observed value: 0
